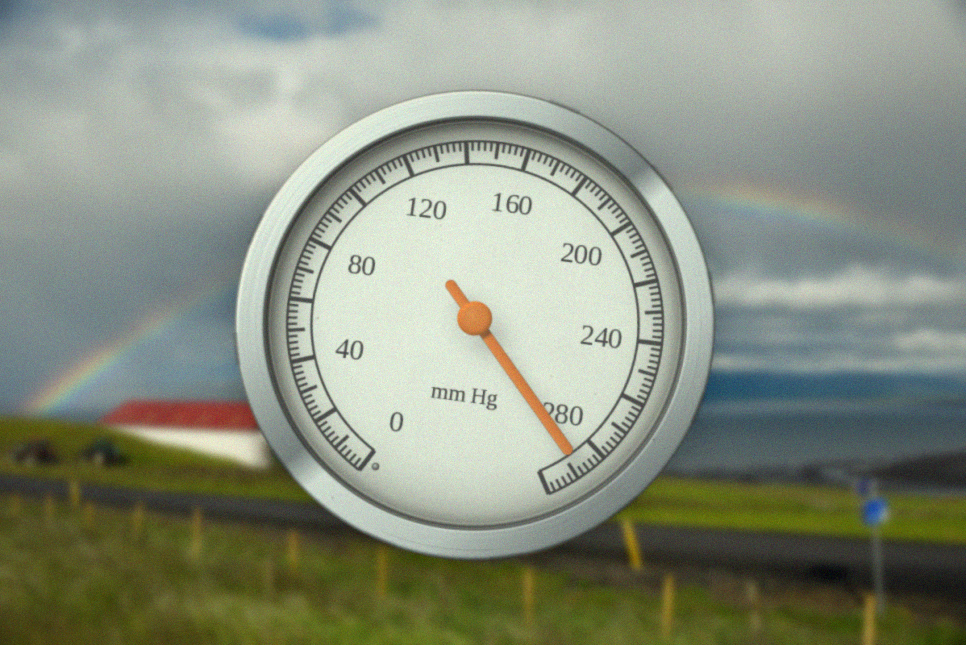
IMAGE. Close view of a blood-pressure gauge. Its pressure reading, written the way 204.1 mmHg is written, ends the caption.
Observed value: 288 mmHg
